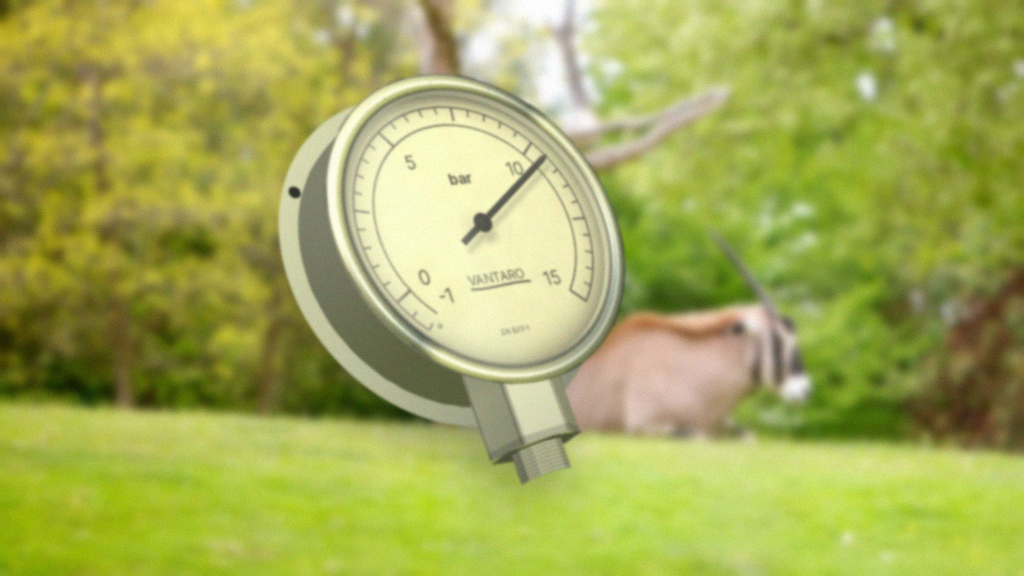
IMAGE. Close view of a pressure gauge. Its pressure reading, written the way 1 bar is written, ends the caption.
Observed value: 10.5 bar
